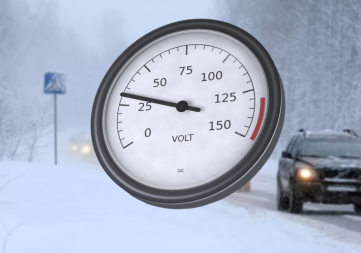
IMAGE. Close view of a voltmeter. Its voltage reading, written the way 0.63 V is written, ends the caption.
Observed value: 30 V
